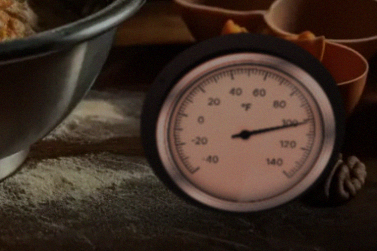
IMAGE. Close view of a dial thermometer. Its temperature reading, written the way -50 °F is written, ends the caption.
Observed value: 100 °F
